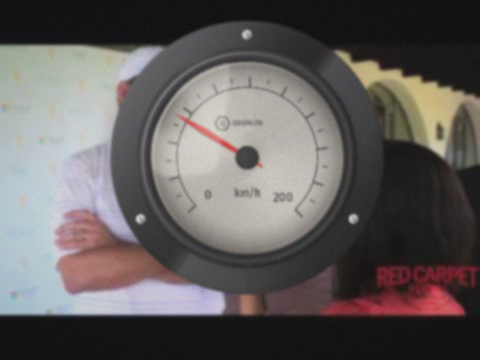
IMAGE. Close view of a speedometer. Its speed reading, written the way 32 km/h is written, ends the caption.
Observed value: 55 km/h
